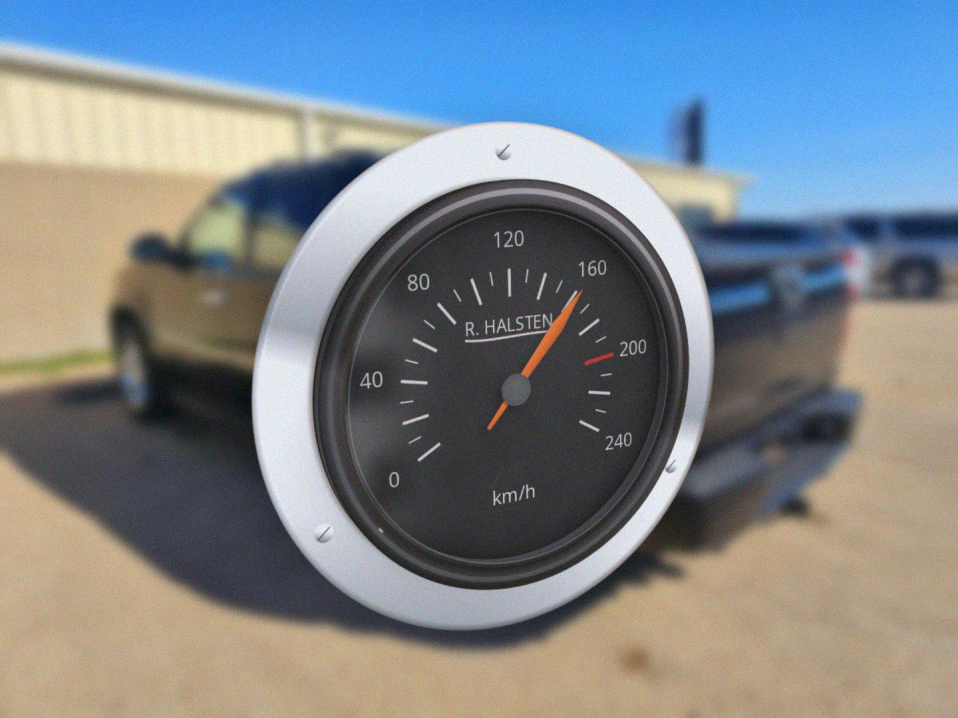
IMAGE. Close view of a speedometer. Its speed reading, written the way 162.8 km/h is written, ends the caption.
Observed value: 160 km/h
